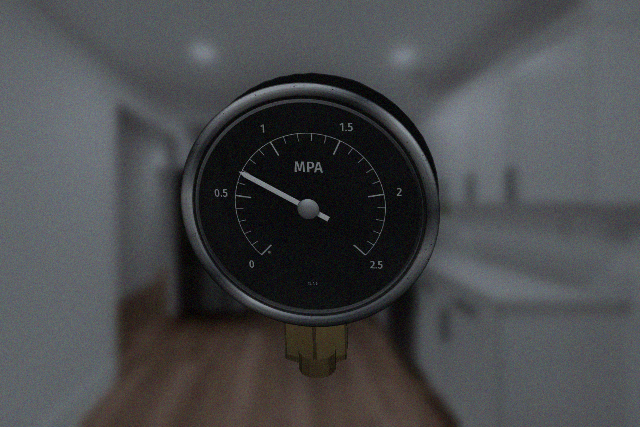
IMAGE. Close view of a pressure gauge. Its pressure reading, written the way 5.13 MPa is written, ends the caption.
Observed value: 0.7 MPa
